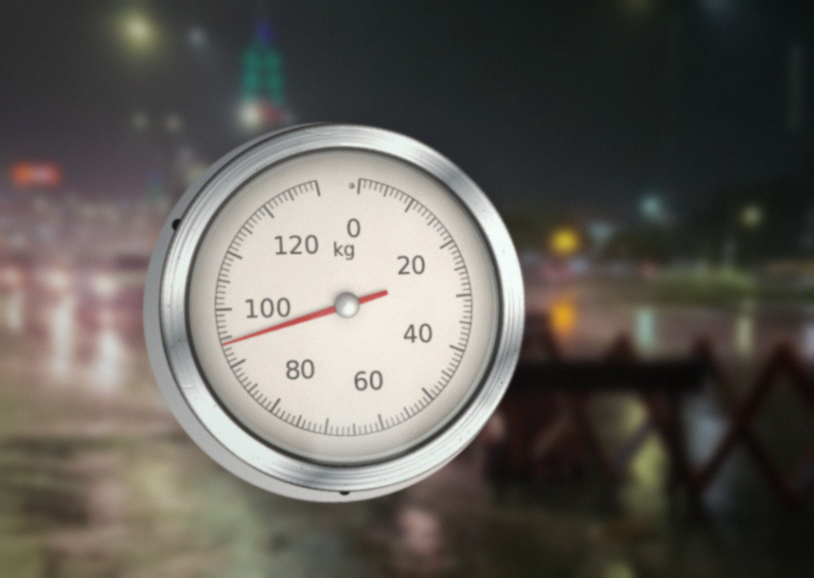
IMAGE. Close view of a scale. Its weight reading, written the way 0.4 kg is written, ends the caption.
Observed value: 94 kg
